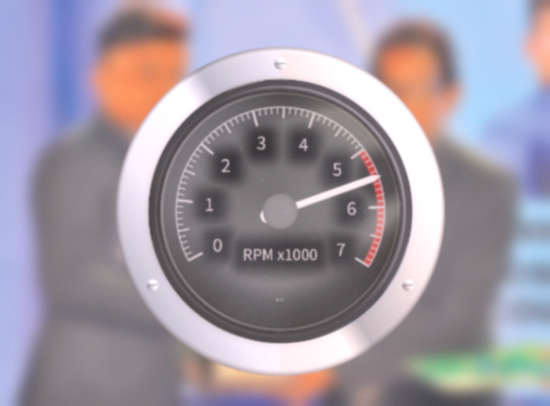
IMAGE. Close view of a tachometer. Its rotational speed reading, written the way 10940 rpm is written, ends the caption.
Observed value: 5500 rpm
